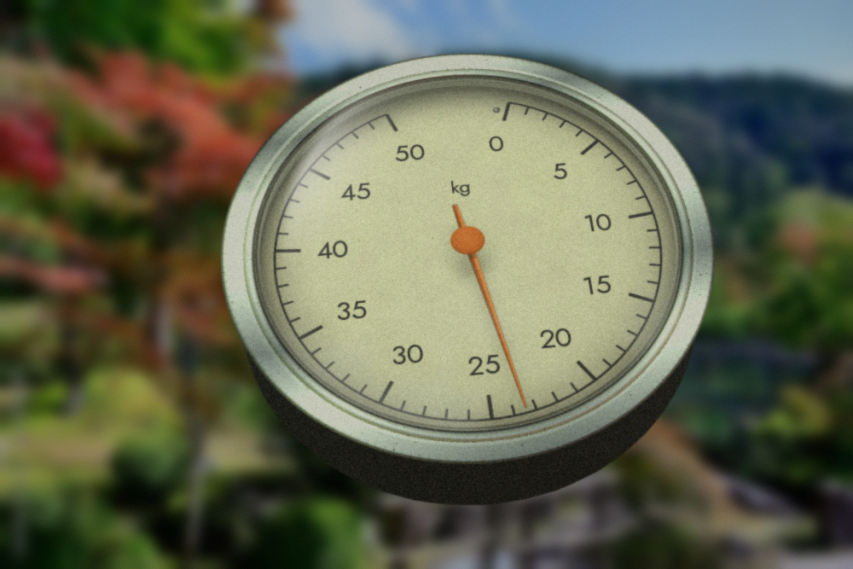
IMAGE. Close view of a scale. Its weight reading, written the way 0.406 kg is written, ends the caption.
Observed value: 23.5 kg
